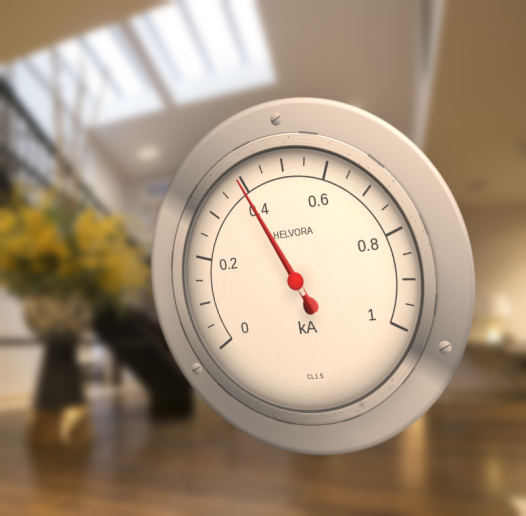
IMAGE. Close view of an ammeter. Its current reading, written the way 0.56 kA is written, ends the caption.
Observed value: 0.4 kA
